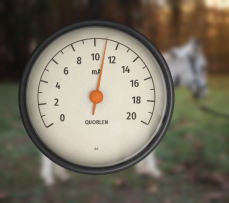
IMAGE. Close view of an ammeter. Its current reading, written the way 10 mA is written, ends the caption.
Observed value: 11 mA
